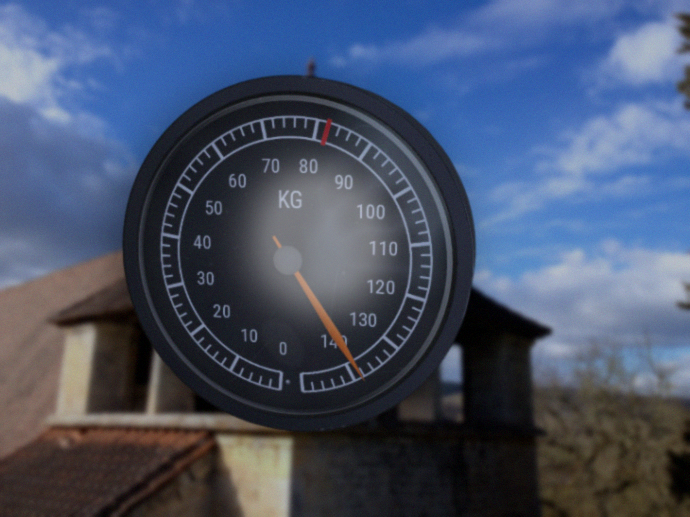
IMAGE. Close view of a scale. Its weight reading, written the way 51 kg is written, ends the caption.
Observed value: 138 kg
